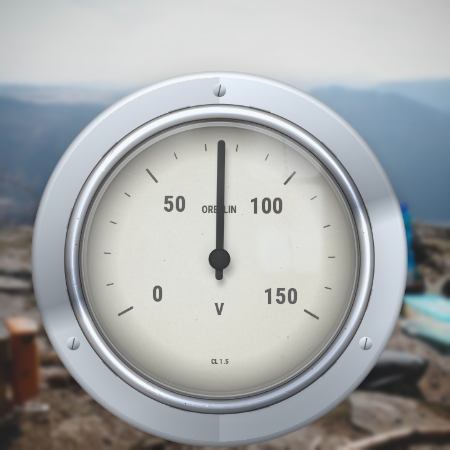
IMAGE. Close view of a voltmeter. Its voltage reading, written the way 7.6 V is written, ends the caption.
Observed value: 75 V
